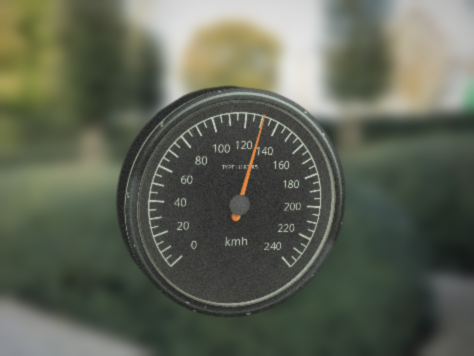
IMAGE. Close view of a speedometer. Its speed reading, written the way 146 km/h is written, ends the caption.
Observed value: 130 km/h
